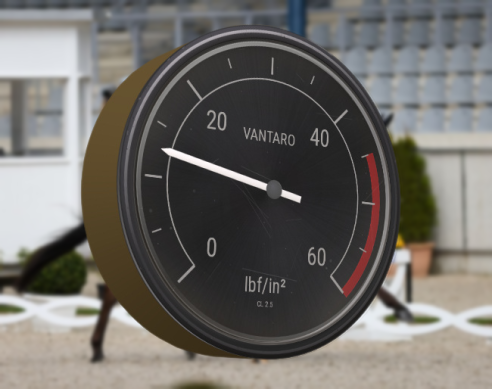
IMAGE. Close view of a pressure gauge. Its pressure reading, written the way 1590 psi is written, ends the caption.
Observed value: 12.5 psi
